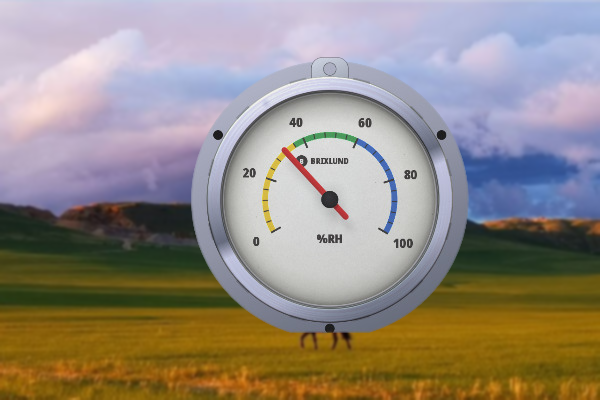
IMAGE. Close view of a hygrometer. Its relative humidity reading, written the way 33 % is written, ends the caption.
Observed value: 32 %
